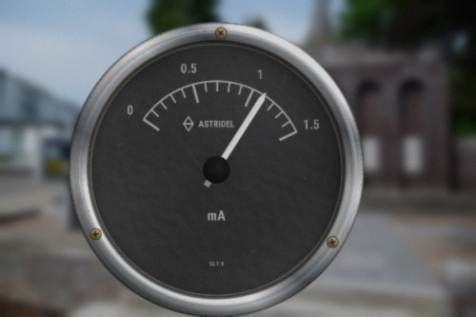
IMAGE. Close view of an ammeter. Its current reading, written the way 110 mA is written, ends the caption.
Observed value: 1.1 mA
